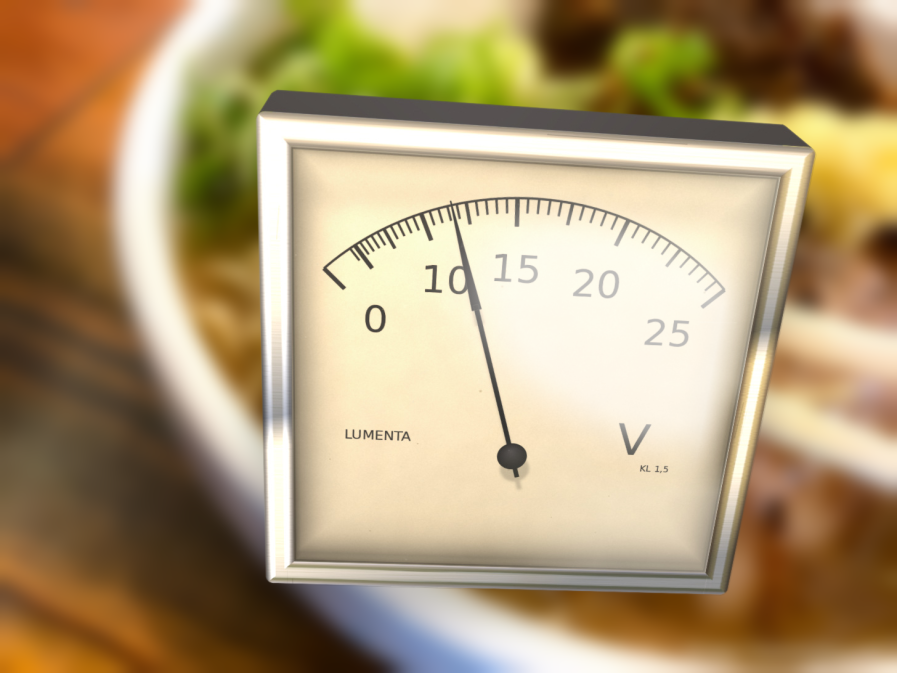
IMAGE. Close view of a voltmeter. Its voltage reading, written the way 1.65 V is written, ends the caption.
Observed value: 11.75 V
